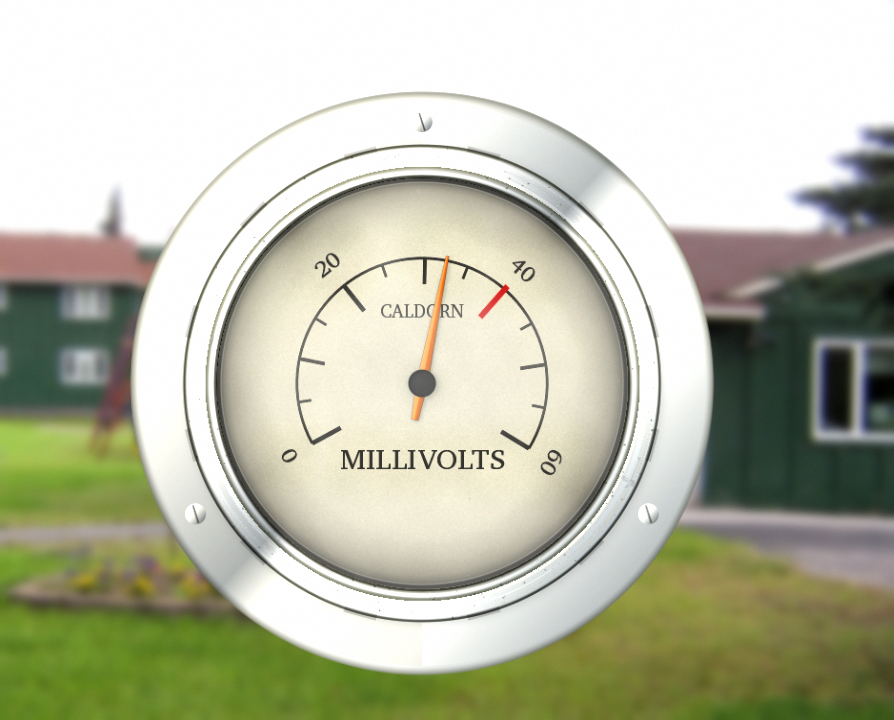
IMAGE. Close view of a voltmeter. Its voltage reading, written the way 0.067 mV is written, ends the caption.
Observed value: 32.5 mV
